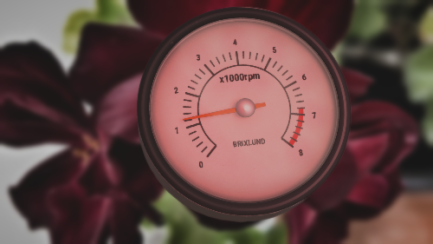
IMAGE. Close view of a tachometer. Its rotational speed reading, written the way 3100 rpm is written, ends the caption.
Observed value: 1200 rpm
